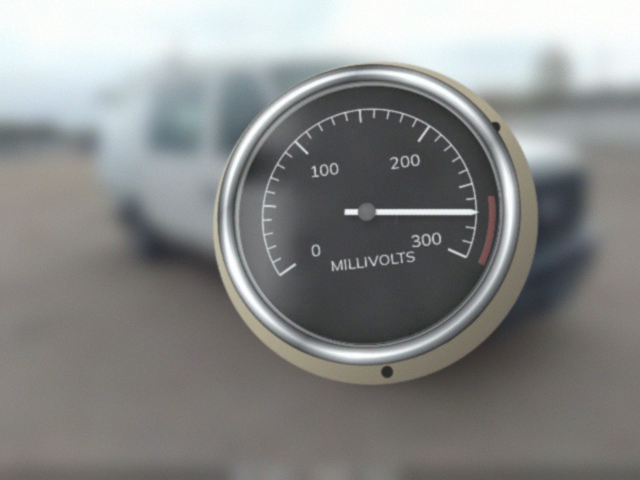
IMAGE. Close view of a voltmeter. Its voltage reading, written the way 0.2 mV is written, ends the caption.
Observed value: 270 mV
